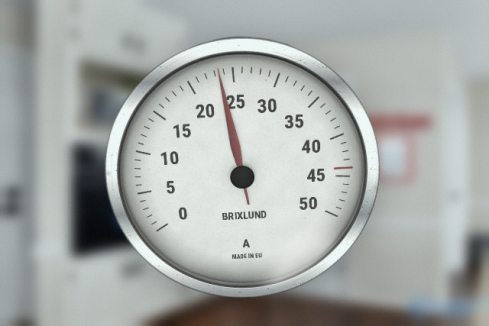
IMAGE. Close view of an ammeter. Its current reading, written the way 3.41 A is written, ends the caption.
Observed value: 23.5 A
